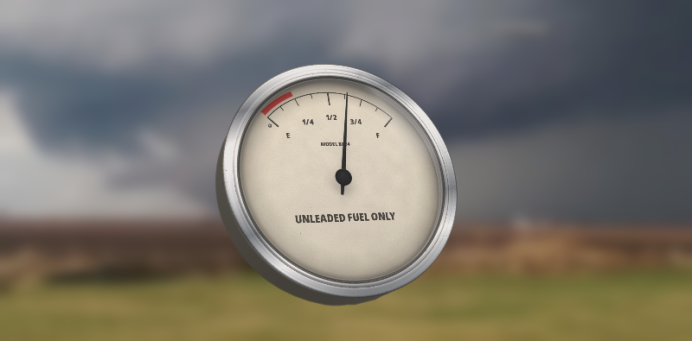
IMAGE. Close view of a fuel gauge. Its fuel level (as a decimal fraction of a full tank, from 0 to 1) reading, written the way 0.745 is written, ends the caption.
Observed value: 0.625
